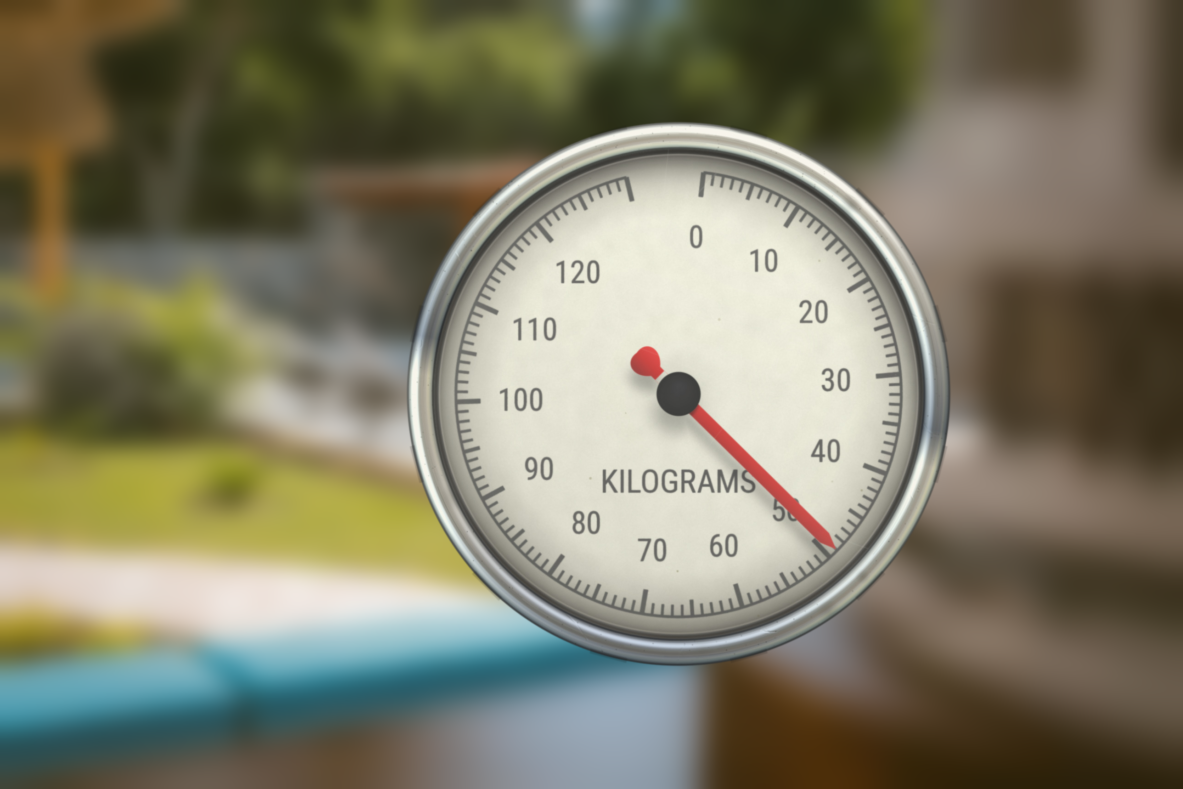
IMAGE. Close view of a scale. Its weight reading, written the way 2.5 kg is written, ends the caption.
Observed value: 49 kg
